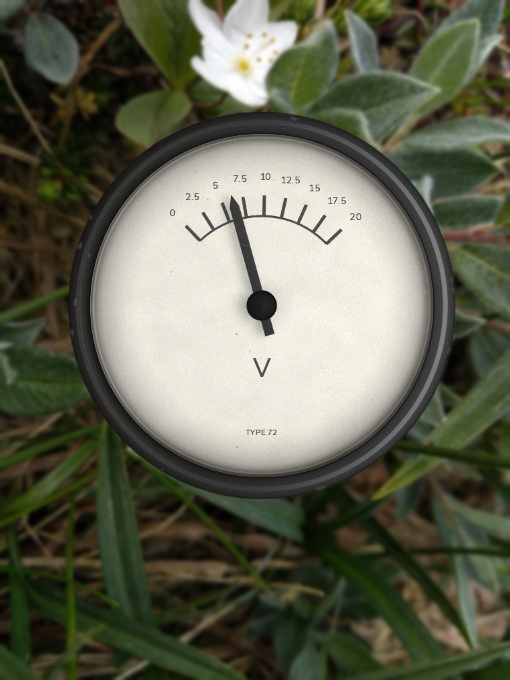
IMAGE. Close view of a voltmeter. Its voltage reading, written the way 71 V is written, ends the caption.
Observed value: 6.25 V
